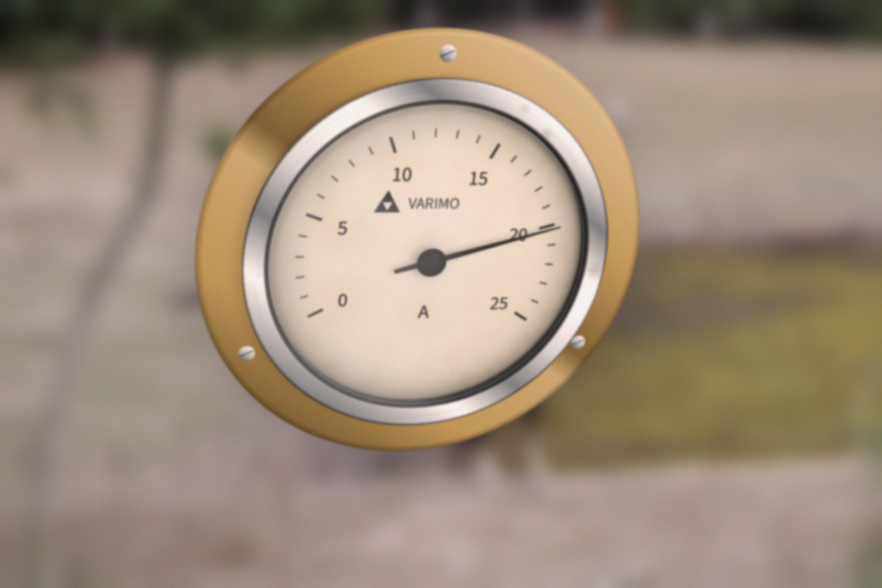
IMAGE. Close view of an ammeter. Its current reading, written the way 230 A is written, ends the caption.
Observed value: 20 A
